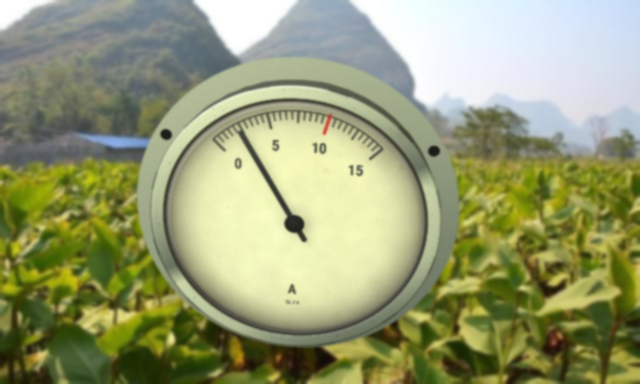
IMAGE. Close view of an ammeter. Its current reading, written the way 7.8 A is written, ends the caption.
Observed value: 2.5 A
